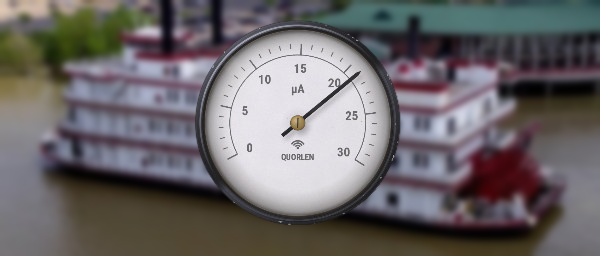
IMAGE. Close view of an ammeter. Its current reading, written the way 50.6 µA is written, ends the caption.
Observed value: 21 µA
